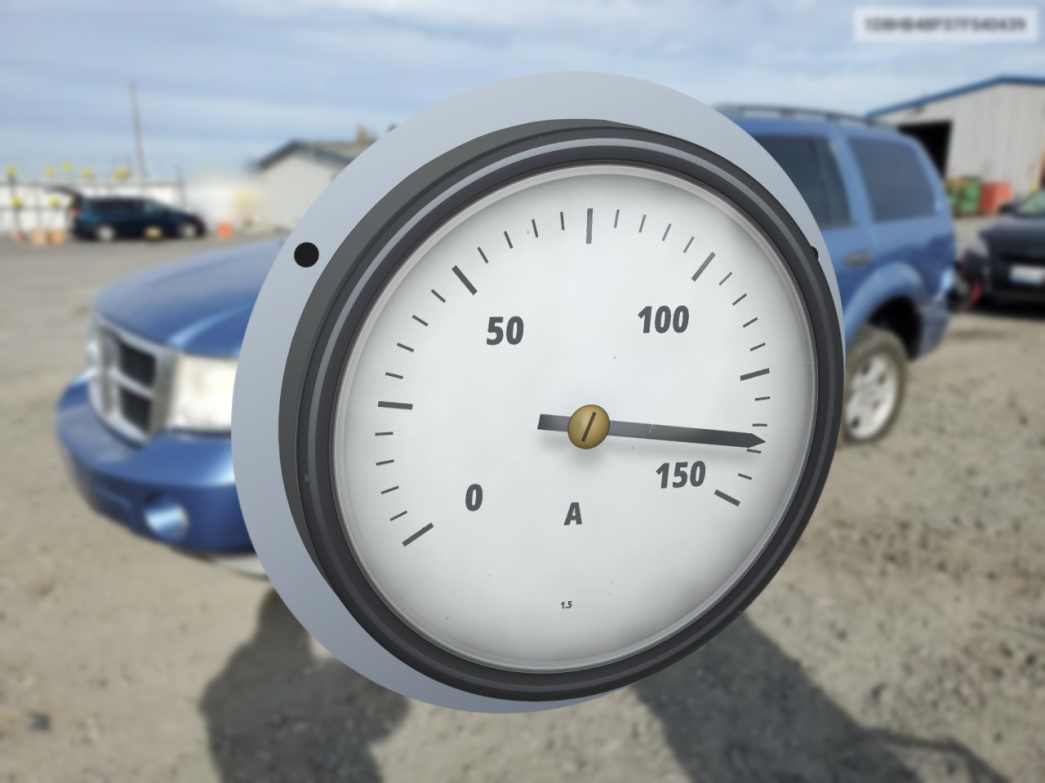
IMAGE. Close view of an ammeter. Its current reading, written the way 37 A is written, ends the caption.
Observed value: 137.5 A
